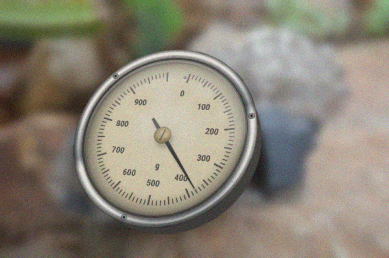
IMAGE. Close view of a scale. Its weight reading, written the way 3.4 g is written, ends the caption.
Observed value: 380 g
